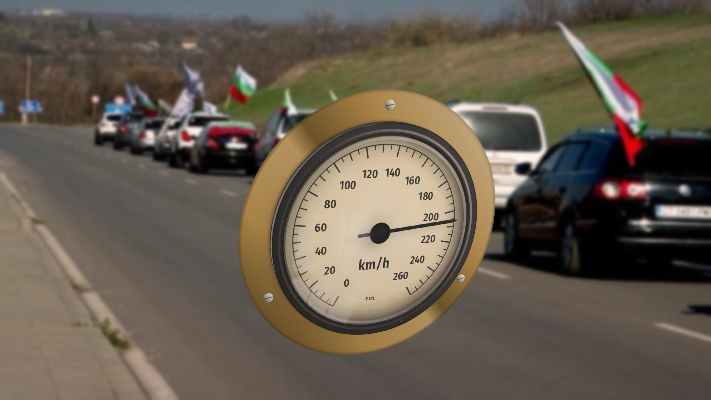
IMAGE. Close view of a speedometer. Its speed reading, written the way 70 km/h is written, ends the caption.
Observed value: 205 km/h
